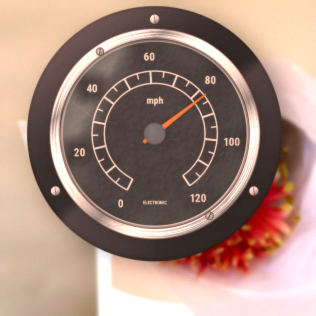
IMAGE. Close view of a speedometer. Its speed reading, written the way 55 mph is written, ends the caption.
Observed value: 82.5 mph
